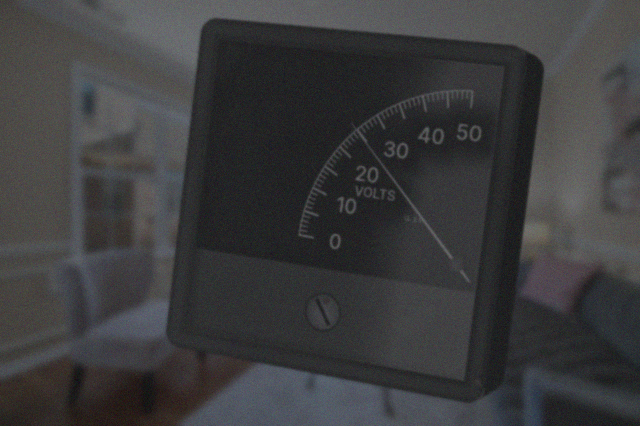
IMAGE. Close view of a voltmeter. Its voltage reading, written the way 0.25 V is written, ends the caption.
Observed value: 25 V
